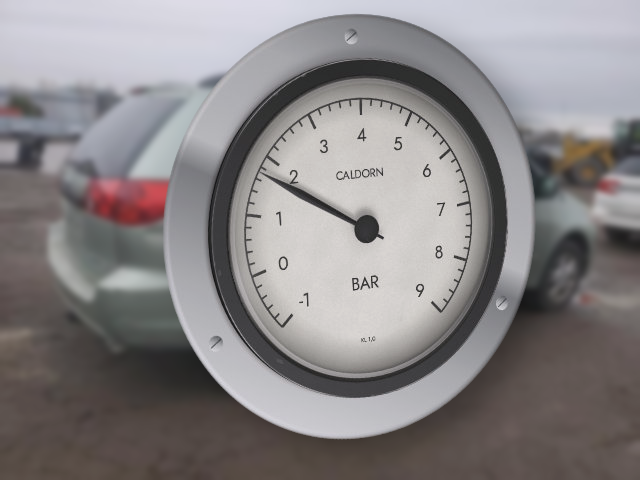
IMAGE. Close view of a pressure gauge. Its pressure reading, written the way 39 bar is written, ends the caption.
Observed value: 1.7 bar
